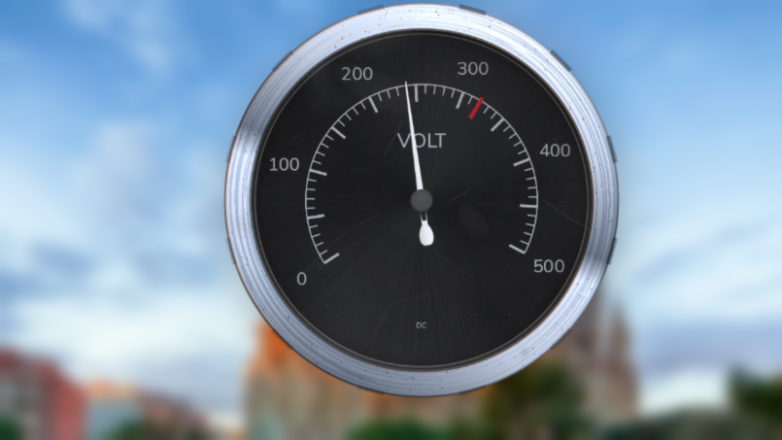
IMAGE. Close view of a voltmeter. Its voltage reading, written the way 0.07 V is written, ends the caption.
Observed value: 240 V
